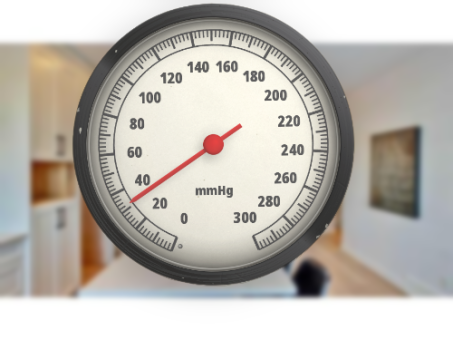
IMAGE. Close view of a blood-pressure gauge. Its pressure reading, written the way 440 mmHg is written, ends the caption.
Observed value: 32 mmHg
